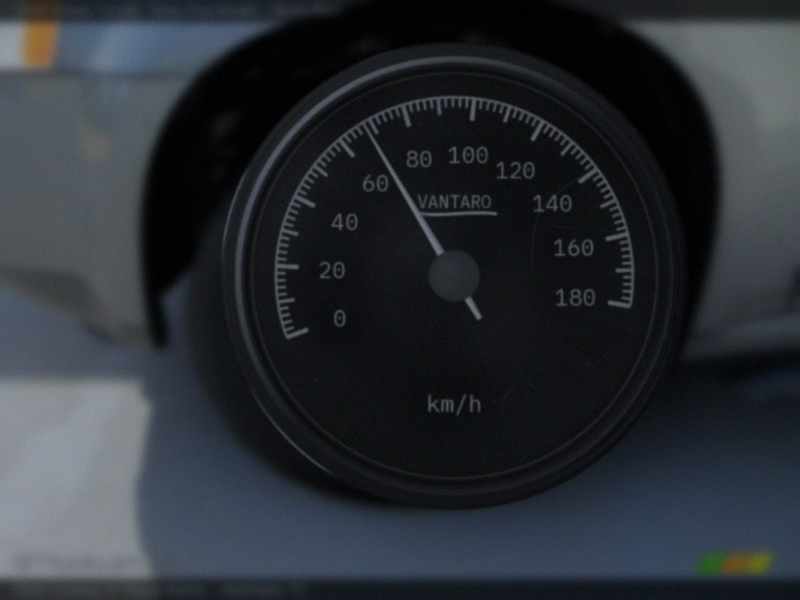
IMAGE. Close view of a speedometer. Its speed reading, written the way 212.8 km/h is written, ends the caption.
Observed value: 68 km/h
